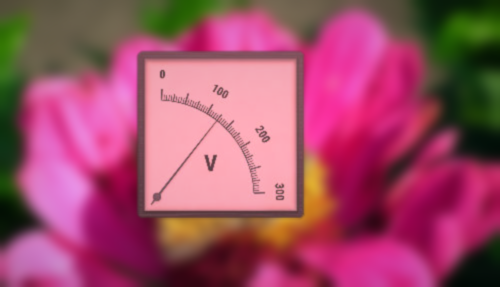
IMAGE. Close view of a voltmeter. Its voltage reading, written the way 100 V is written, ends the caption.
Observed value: 125 V
